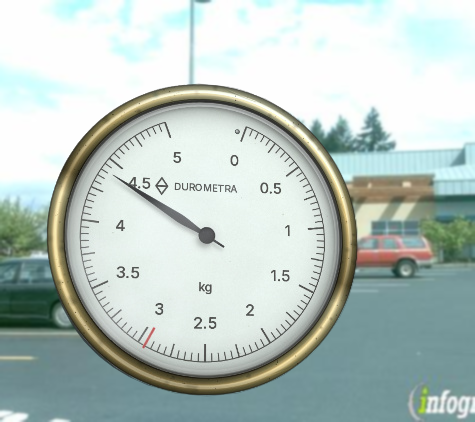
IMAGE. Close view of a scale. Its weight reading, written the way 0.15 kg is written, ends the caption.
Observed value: 4.4 kg
